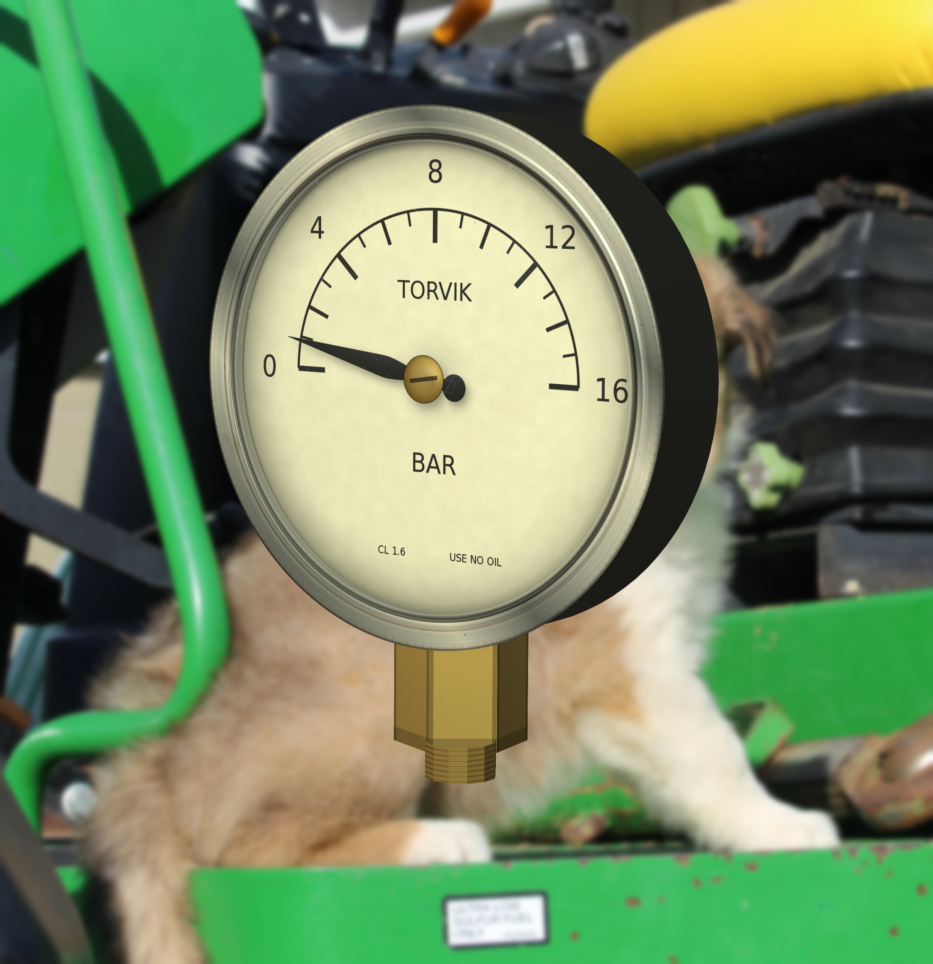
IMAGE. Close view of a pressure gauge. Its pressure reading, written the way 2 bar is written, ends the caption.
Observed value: 1 bar
